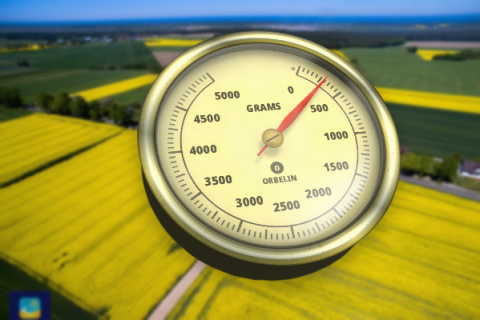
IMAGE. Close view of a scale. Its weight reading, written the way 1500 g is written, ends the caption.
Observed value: 300 g
